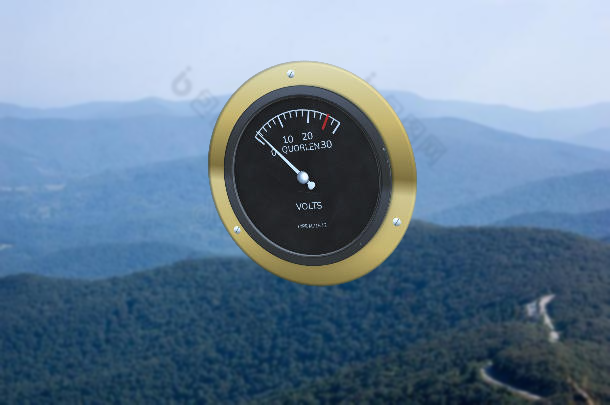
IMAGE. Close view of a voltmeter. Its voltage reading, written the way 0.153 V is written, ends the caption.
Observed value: 2 V
